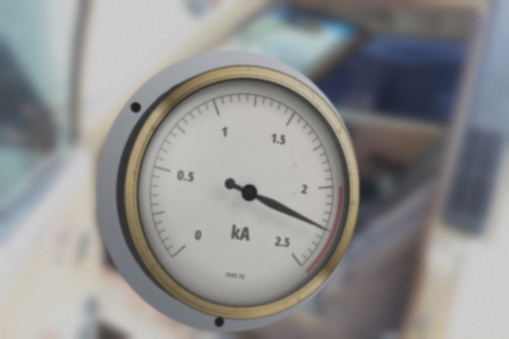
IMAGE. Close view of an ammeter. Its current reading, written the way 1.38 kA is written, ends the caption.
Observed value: 2.25 kA
